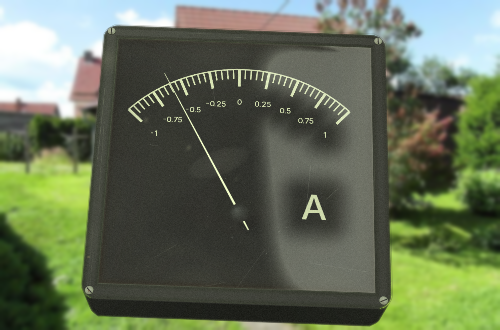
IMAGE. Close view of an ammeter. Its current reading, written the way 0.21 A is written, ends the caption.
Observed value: -0.6 A
